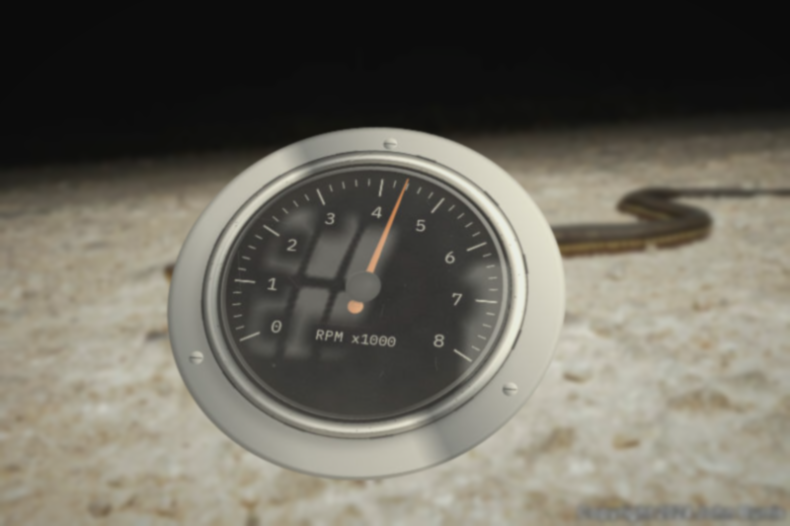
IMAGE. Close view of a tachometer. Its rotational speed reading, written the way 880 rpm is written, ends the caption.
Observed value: 4400 rpm
